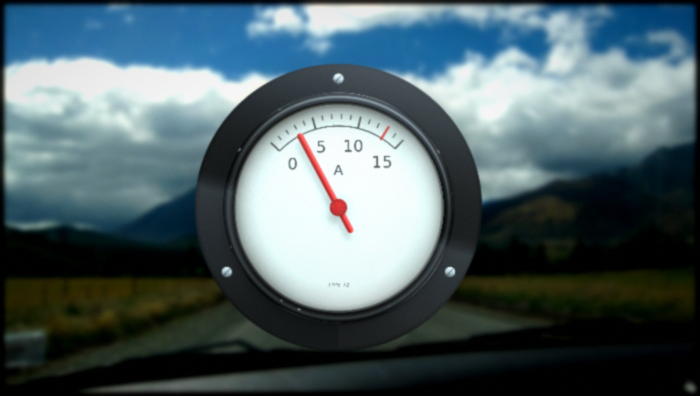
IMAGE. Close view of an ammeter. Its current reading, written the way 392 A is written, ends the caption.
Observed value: 3 A
